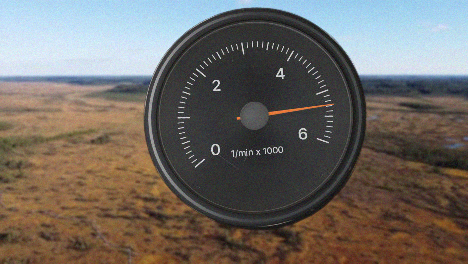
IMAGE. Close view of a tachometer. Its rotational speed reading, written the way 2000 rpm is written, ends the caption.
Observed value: 5300 rpm
